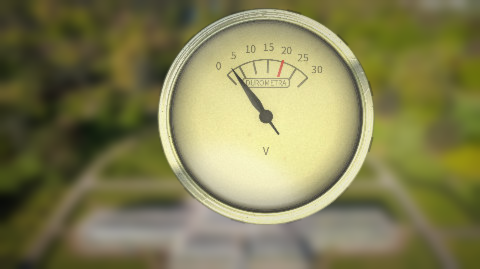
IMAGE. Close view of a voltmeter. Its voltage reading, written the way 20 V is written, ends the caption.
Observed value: 2.5 V
